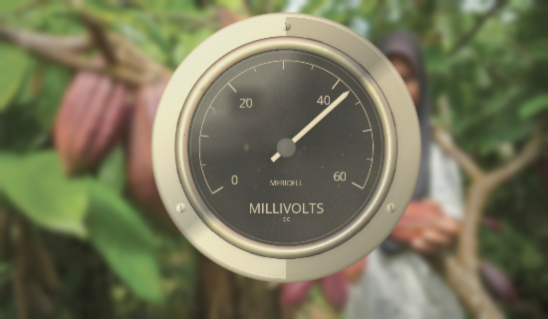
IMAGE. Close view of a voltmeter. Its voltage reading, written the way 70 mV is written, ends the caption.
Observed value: 42.5 mV
